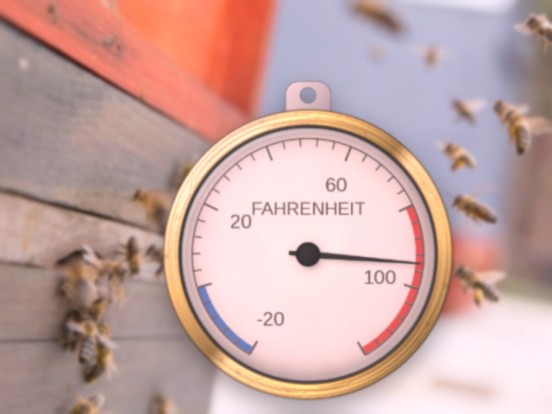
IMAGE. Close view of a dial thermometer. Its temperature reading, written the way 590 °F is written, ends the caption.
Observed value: 94 °F
